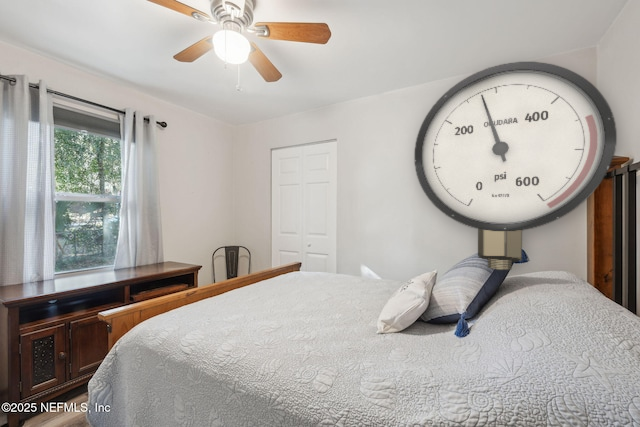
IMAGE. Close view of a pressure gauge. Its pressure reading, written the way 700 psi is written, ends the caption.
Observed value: 275 psi
